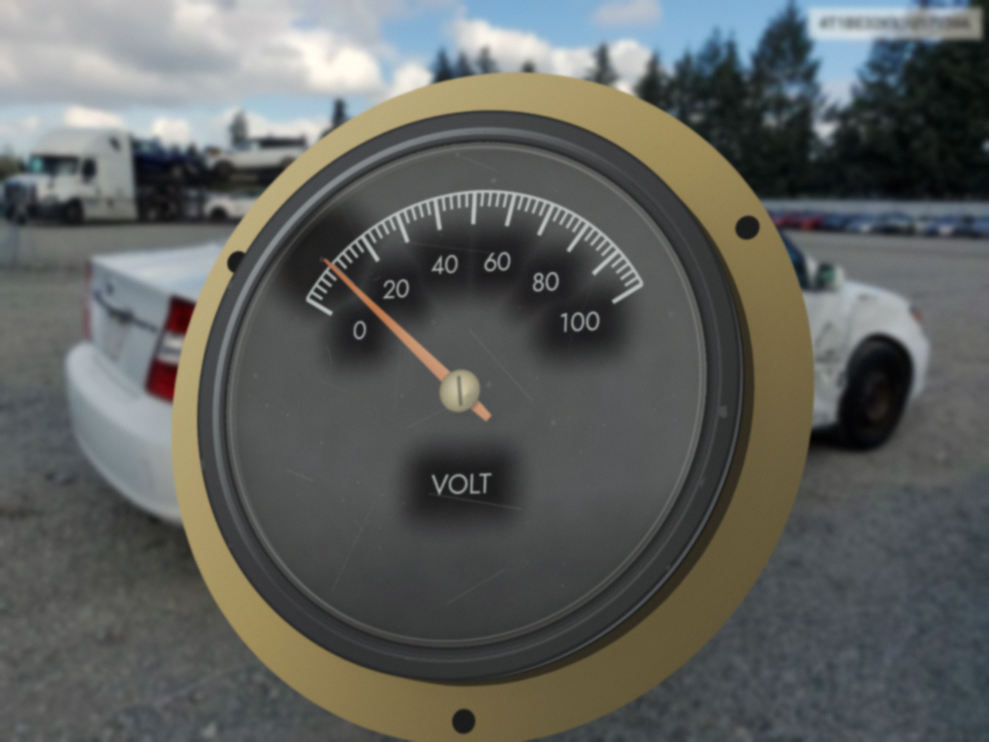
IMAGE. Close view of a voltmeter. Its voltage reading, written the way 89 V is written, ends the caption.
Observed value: 10 V
